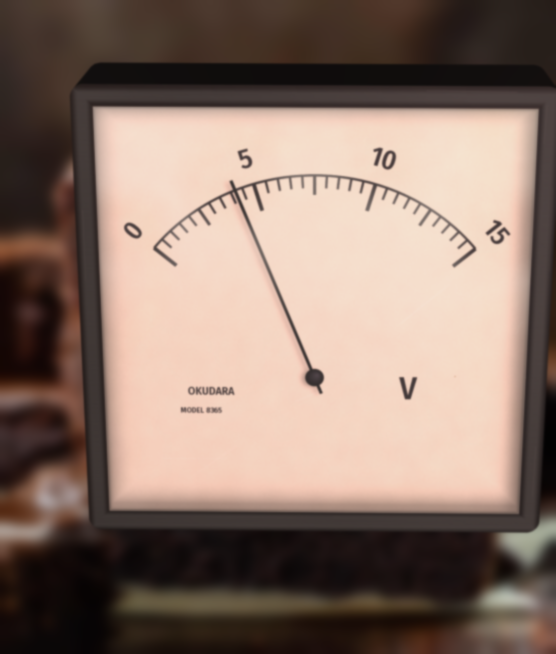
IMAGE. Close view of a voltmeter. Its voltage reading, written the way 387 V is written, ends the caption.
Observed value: 4.25 V
